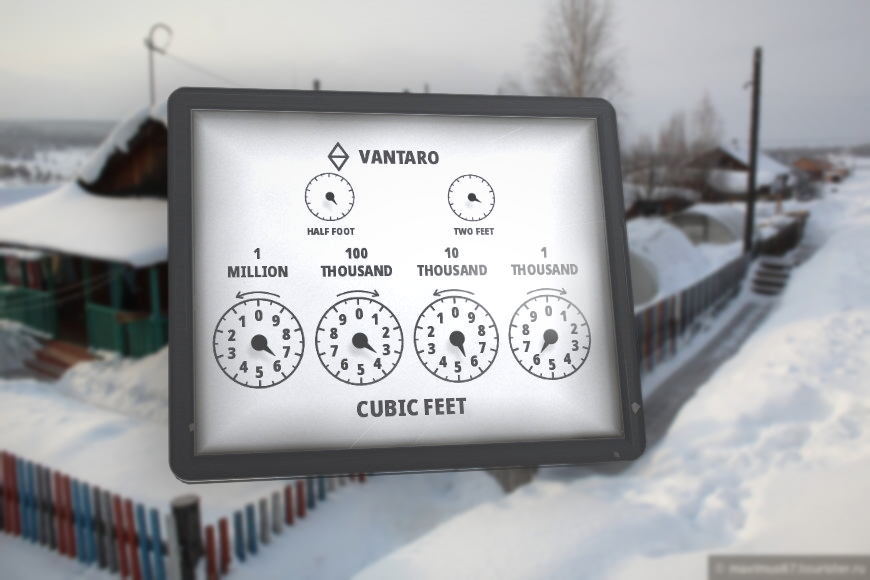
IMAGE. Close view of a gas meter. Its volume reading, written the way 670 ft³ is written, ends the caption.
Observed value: 635600 ft³
